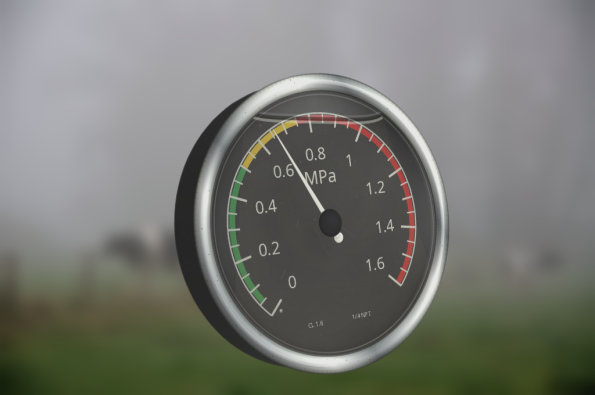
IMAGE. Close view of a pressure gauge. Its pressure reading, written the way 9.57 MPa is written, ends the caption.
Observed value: 0.65 MPa
